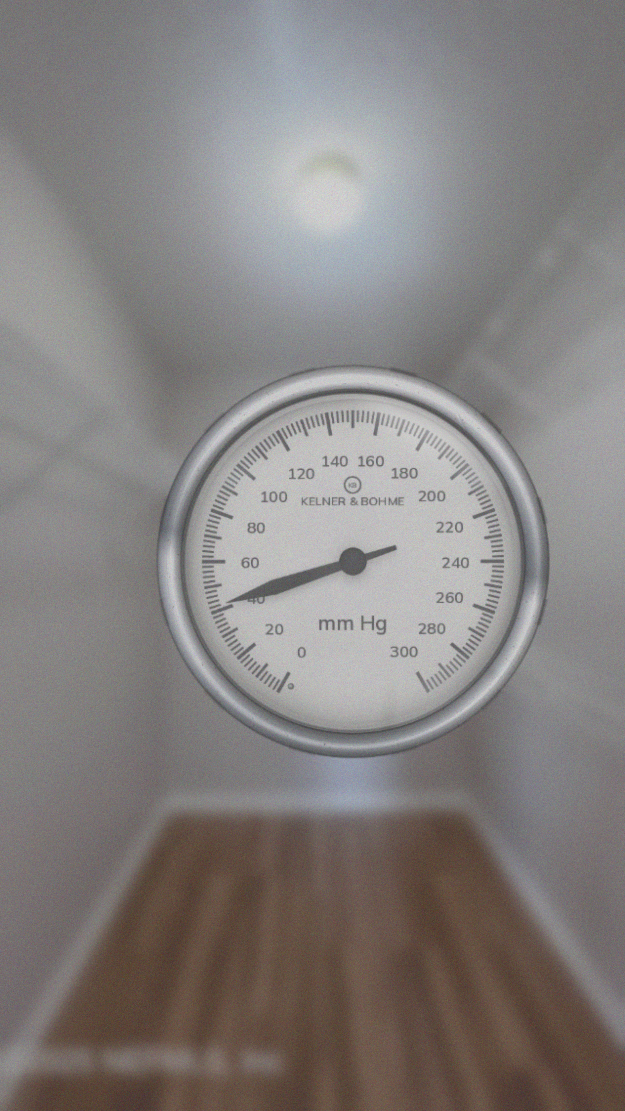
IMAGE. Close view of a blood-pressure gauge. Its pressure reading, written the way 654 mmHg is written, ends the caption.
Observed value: 42 mmHg
